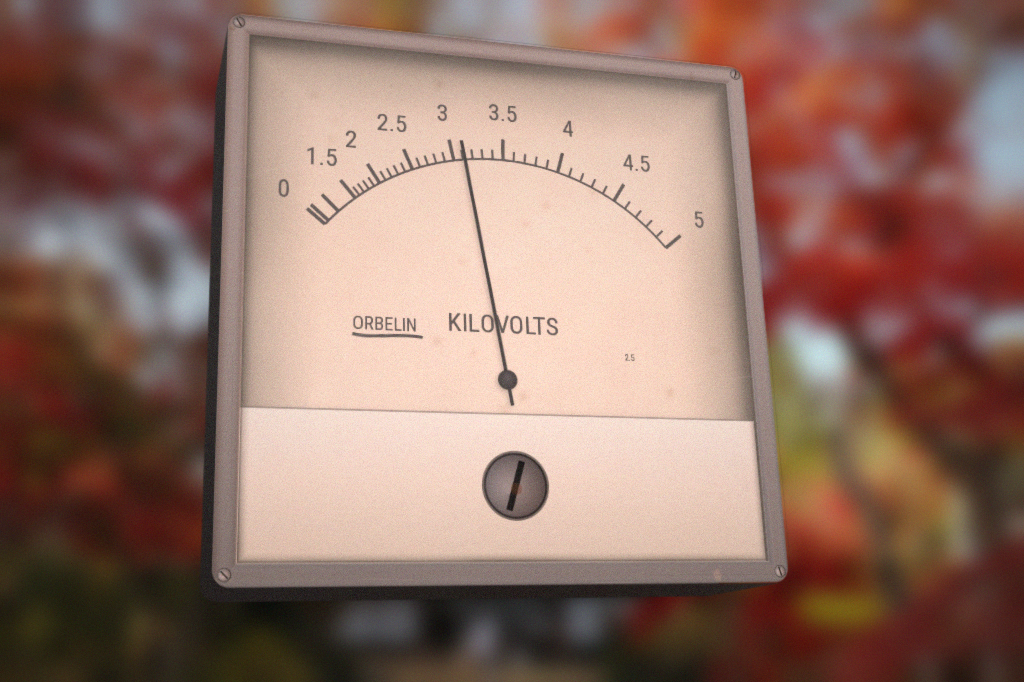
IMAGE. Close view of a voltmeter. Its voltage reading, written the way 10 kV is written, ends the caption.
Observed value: 3.1 kV
